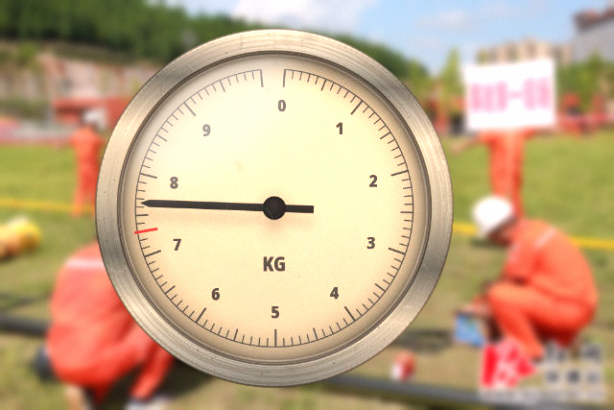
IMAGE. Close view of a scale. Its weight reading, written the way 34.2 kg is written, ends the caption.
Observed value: 7.65 kg
